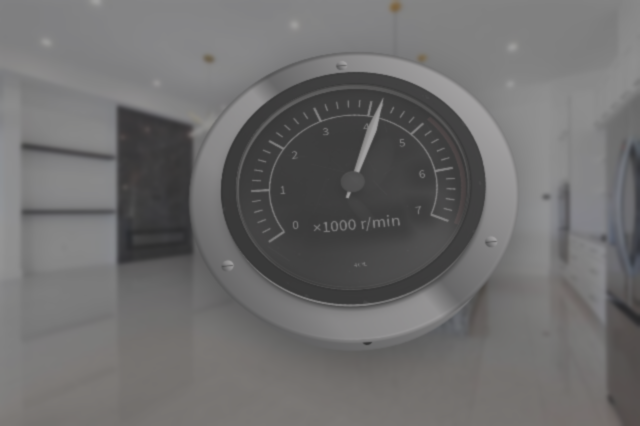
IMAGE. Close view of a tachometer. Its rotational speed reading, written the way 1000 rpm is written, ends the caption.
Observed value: 4200 rpm
